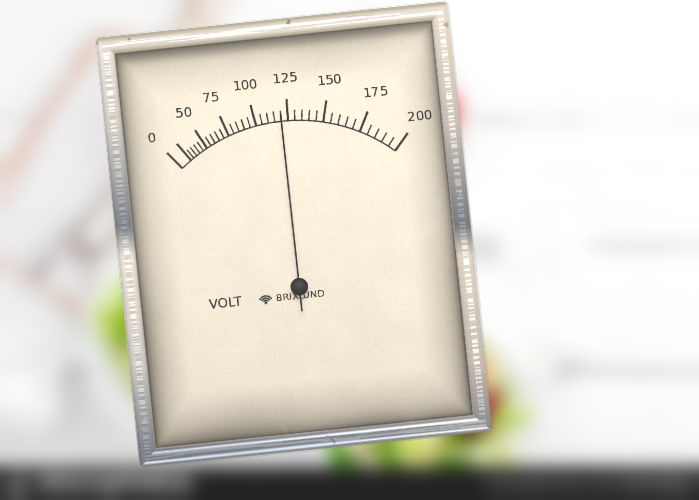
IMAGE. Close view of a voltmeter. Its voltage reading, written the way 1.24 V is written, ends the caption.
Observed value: 120 V
